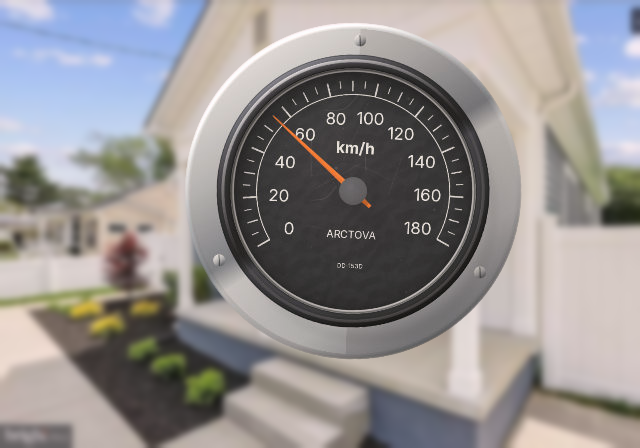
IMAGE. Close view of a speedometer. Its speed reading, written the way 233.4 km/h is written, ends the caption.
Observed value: 55 km/h
